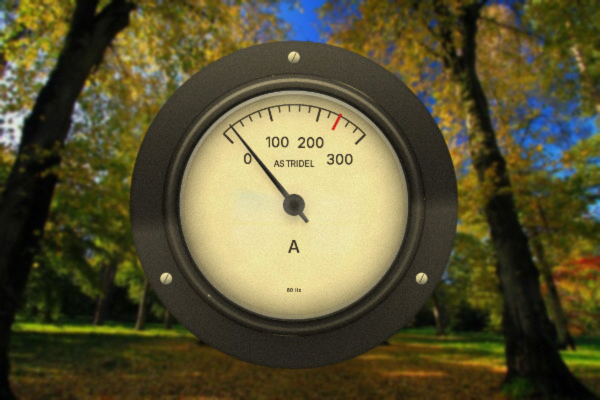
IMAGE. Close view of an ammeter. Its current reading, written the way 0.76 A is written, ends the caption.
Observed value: 20 A
